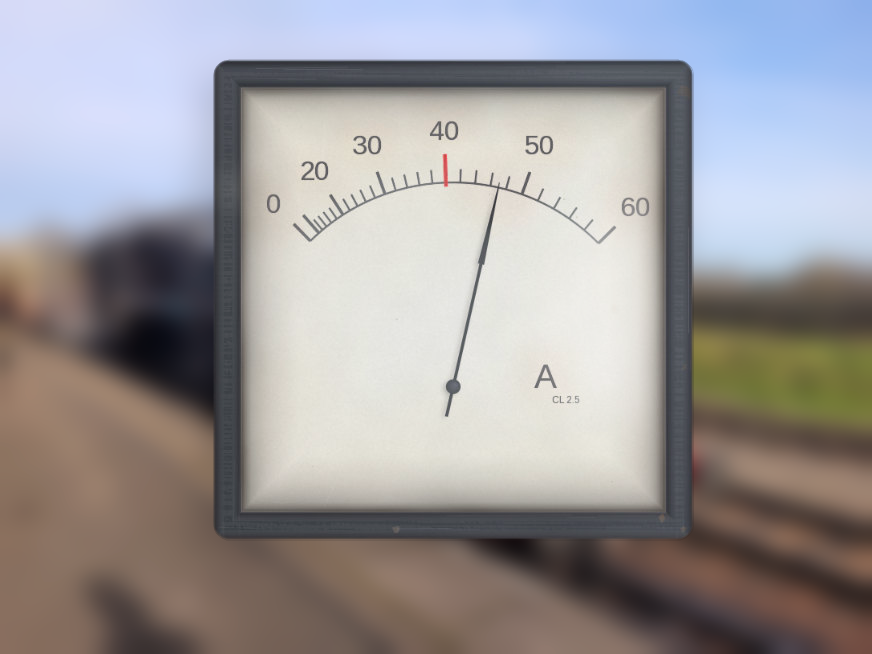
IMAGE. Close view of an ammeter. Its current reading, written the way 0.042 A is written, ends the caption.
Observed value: 47 A
